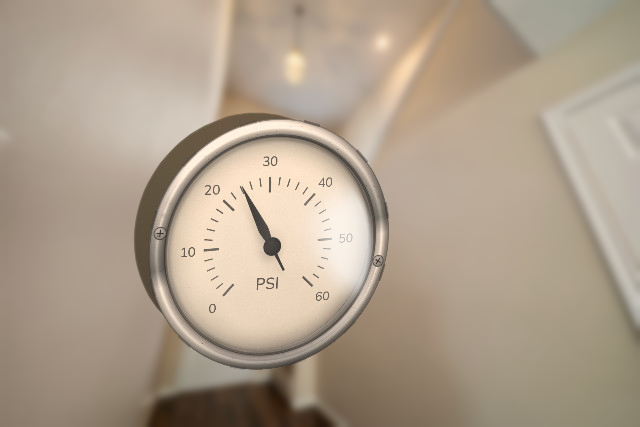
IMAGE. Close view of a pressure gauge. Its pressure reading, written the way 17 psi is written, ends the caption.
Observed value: 24 psi
